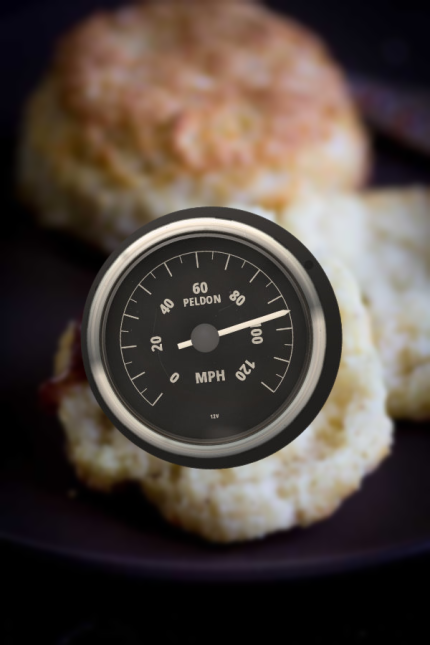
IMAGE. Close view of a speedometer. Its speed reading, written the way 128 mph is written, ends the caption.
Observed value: 95 mph
